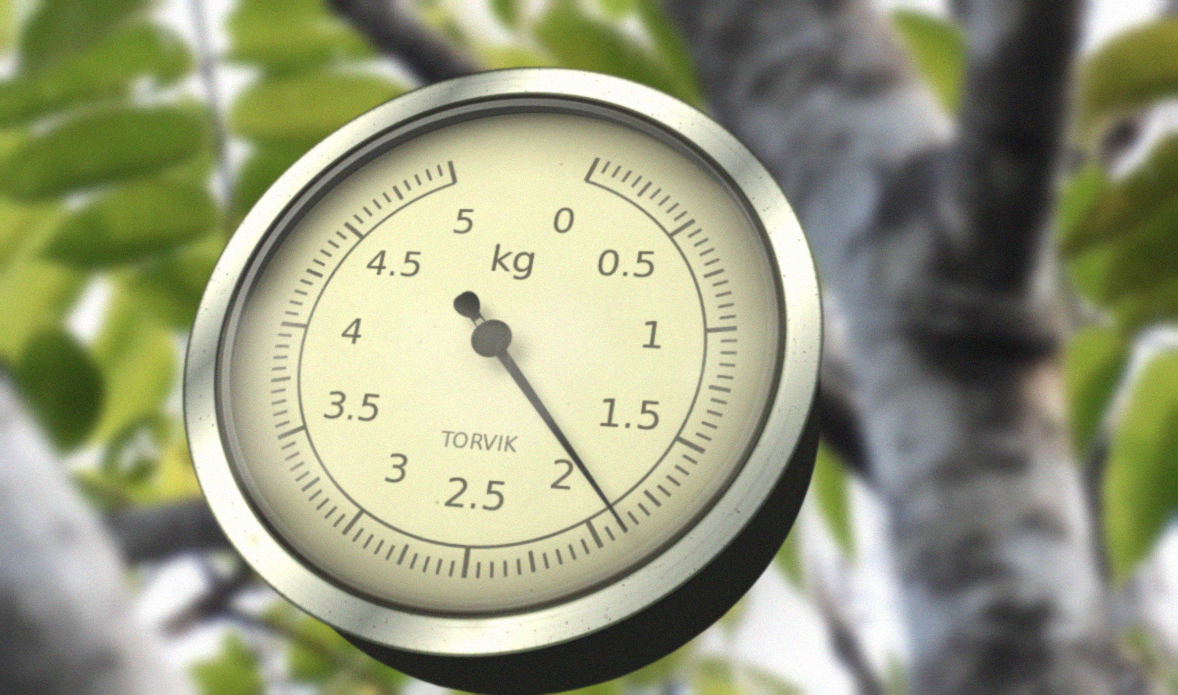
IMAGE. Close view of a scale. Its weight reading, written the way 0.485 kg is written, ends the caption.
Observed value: 1.9 kg
